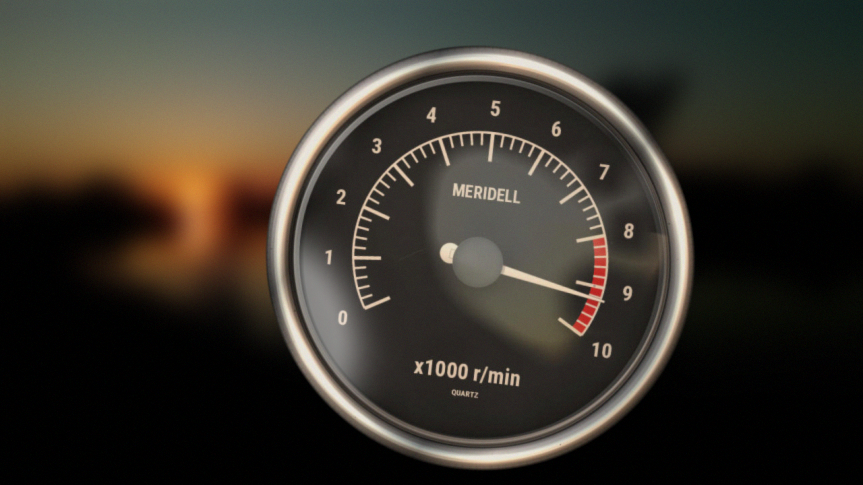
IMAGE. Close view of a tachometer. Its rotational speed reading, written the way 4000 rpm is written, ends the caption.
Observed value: 9200 rpm
